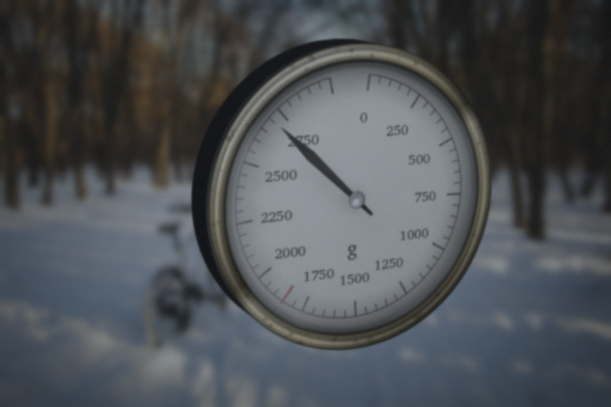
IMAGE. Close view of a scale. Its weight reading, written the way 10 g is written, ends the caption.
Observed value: 2700 g
